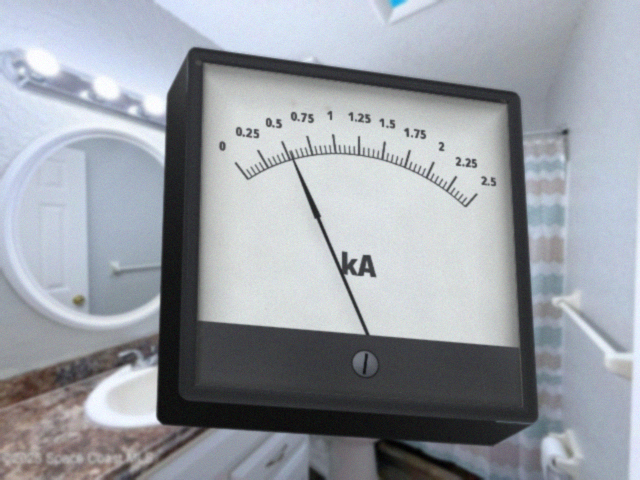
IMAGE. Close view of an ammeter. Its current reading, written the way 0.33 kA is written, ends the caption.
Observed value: 0.5 kA
